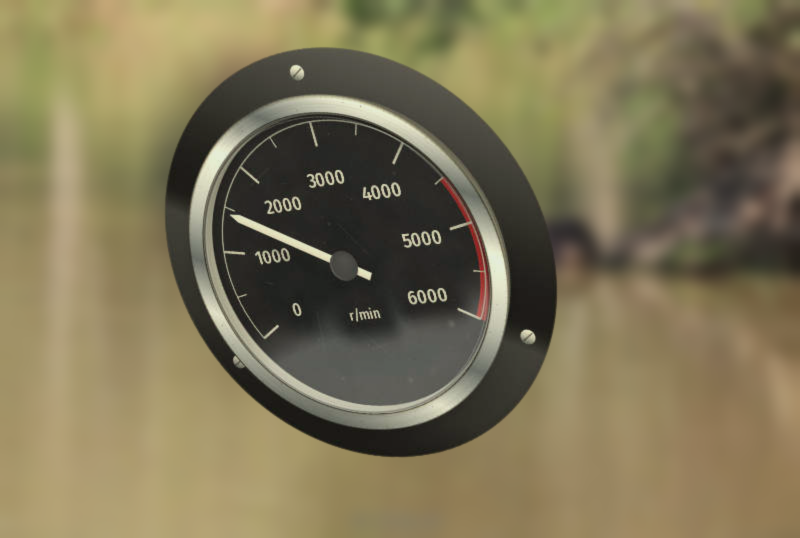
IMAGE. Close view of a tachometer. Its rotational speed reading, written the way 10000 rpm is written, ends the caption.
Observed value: 1500 rpm
